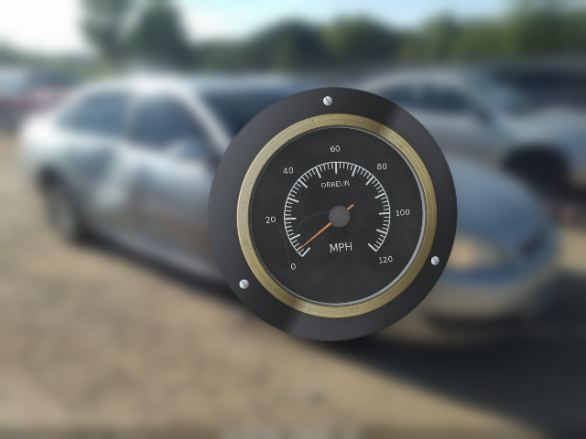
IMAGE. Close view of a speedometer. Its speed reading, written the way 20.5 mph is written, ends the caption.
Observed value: 4 mph
